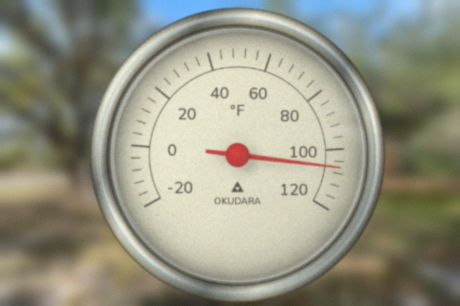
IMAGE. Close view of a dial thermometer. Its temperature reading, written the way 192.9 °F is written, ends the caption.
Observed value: 106 °F
